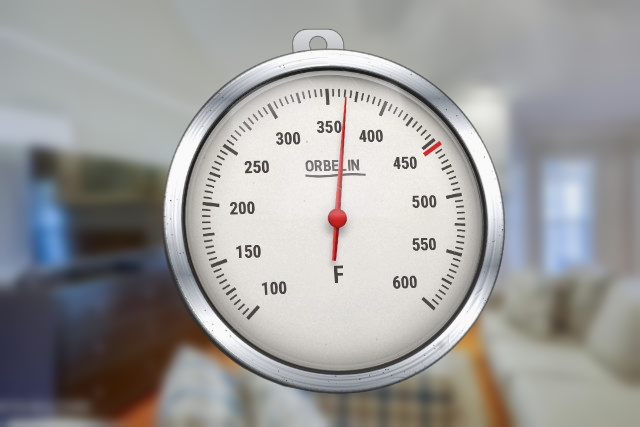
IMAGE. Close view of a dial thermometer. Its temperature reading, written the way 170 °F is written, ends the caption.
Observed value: 365 °F
